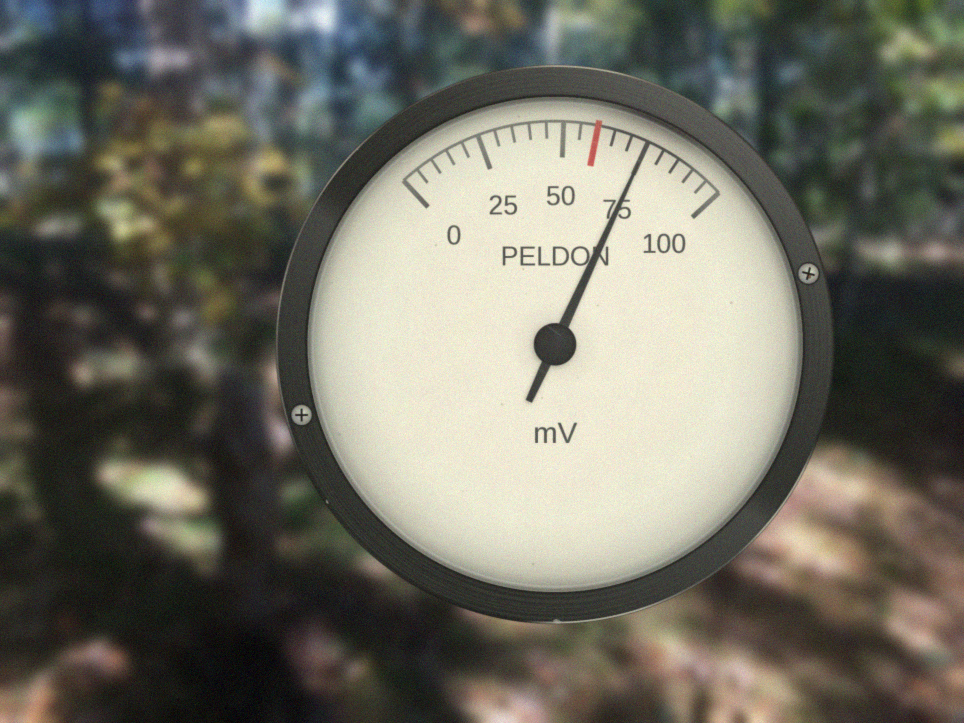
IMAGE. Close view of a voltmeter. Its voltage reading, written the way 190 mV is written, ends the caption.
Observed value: 75 mV
